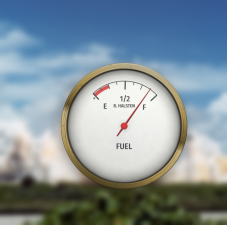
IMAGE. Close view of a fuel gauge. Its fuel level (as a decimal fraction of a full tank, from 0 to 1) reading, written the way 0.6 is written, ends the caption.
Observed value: 0.875
